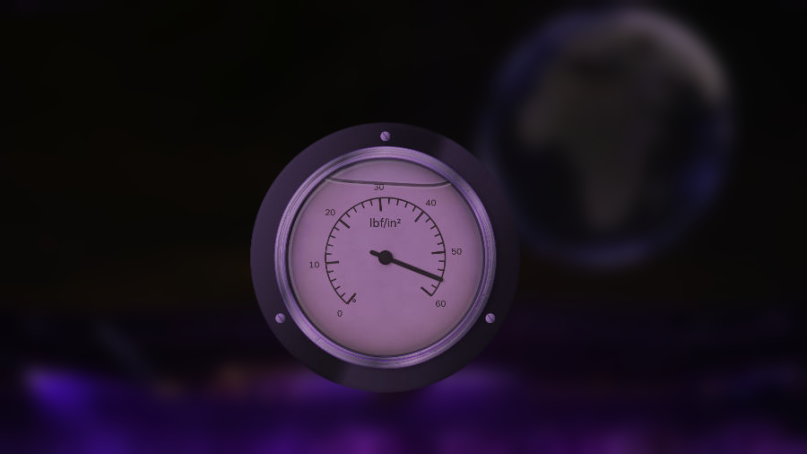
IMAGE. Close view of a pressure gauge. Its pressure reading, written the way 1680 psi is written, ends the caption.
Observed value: 56 psi
